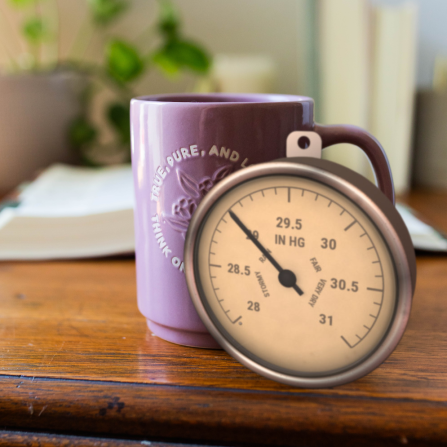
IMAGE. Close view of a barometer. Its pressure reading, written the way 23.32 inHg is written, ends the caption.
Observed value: 29 inHg
